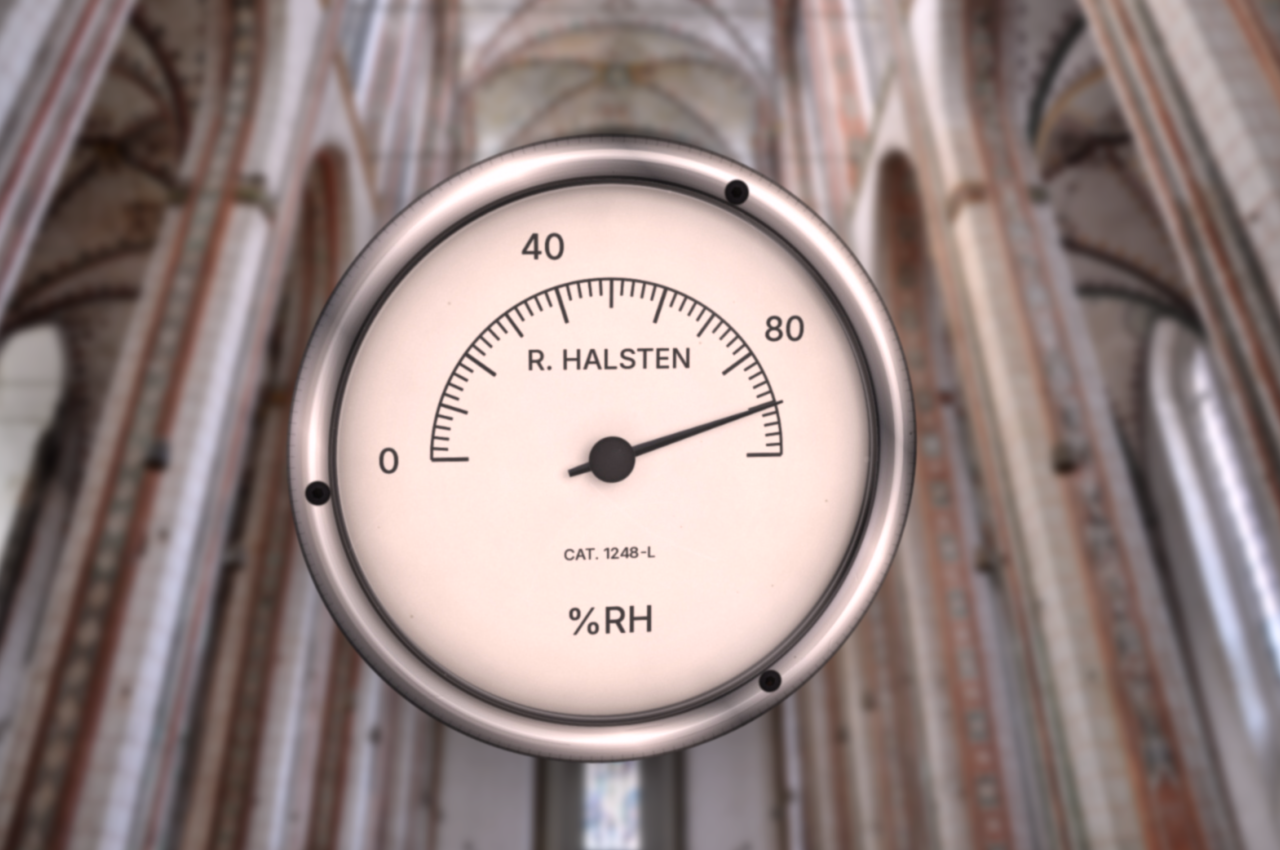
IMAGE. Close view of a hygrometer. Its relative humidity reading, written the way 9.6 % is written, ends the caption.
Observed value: 90 %
